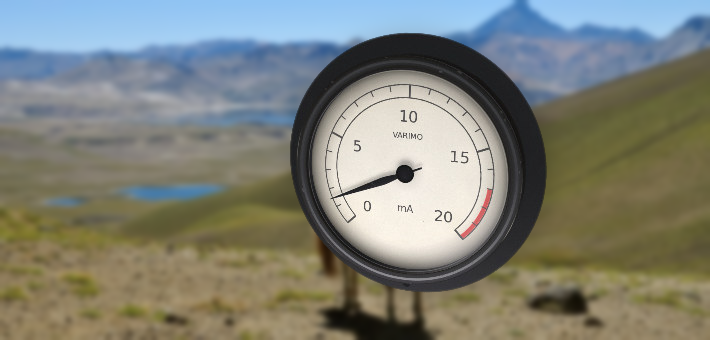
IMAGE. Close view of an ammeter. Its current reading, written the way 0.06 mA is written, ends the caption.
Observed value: 1.5 mA
